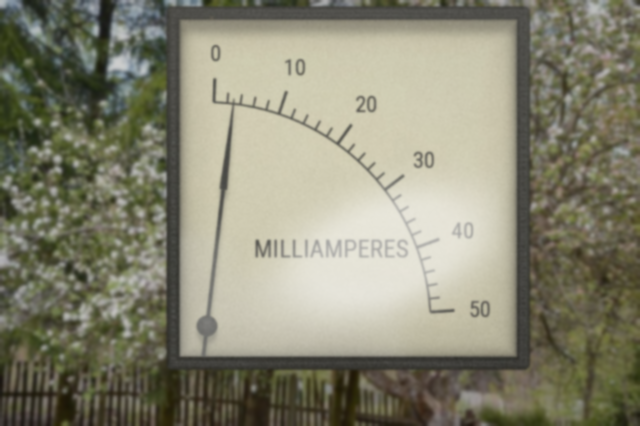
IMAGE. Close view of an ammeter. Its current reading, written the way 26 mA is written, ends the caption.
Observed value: 3 mA
